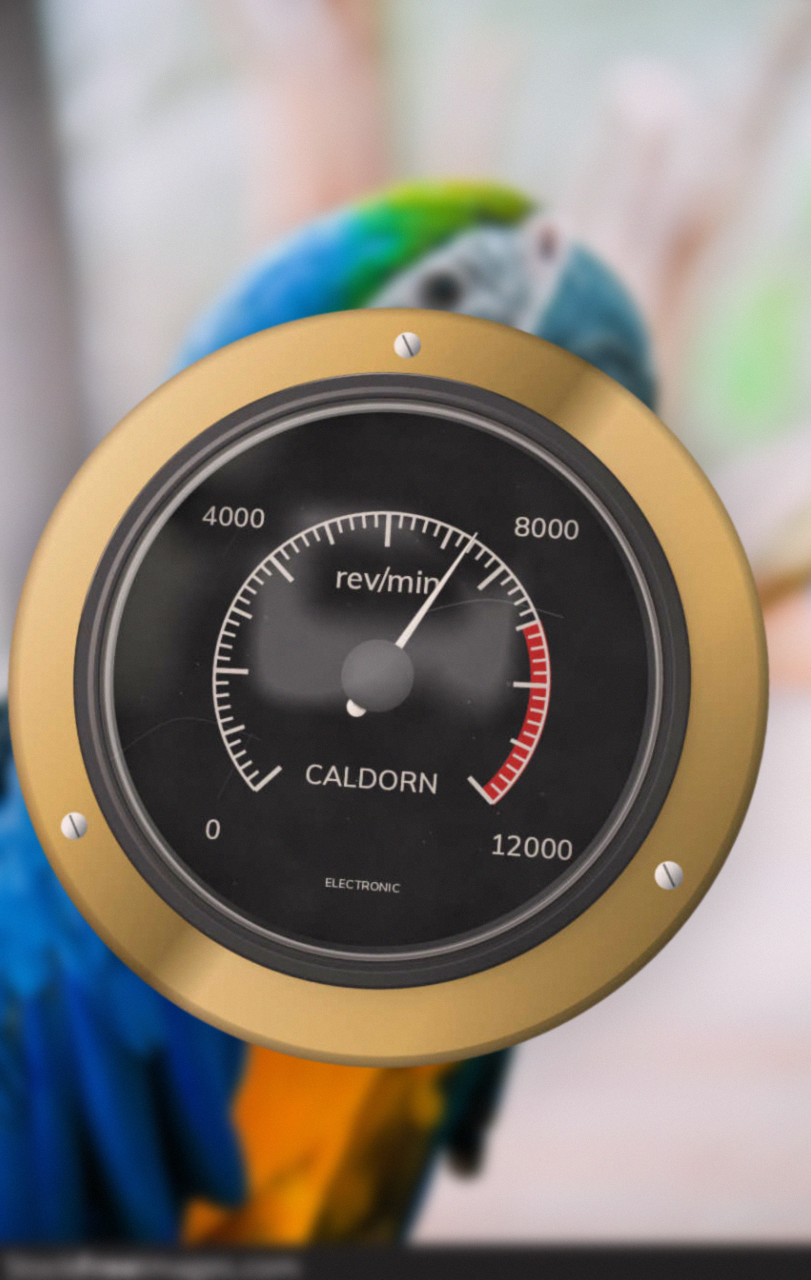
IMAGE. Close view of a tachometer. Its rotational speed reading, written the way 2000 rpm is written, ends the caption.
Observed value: 7400 rpm
